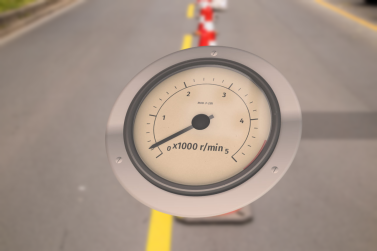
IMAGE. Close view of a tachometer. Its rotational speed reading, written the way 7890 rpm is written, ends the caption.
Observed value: 200 rpm
